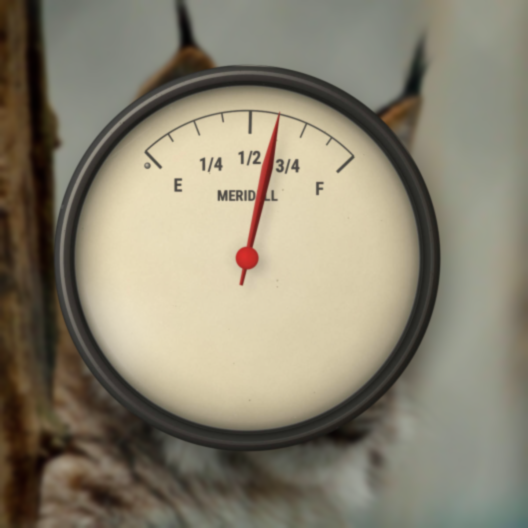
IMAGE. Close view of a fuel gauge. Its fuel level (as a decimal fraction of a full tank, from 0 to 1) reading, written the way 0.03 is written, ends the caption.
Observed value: 0.625
